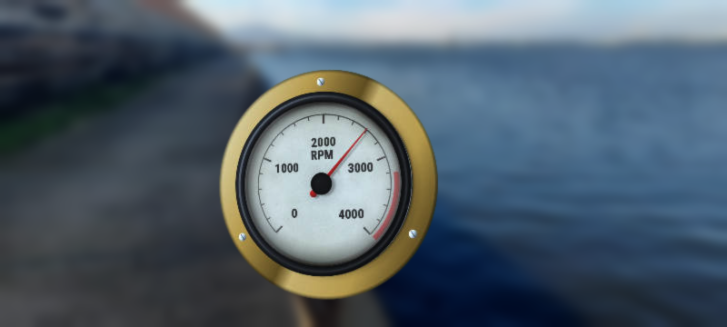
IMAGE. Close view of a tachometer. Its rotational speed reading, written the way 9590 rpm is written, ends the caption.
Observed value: 2600 rpm
